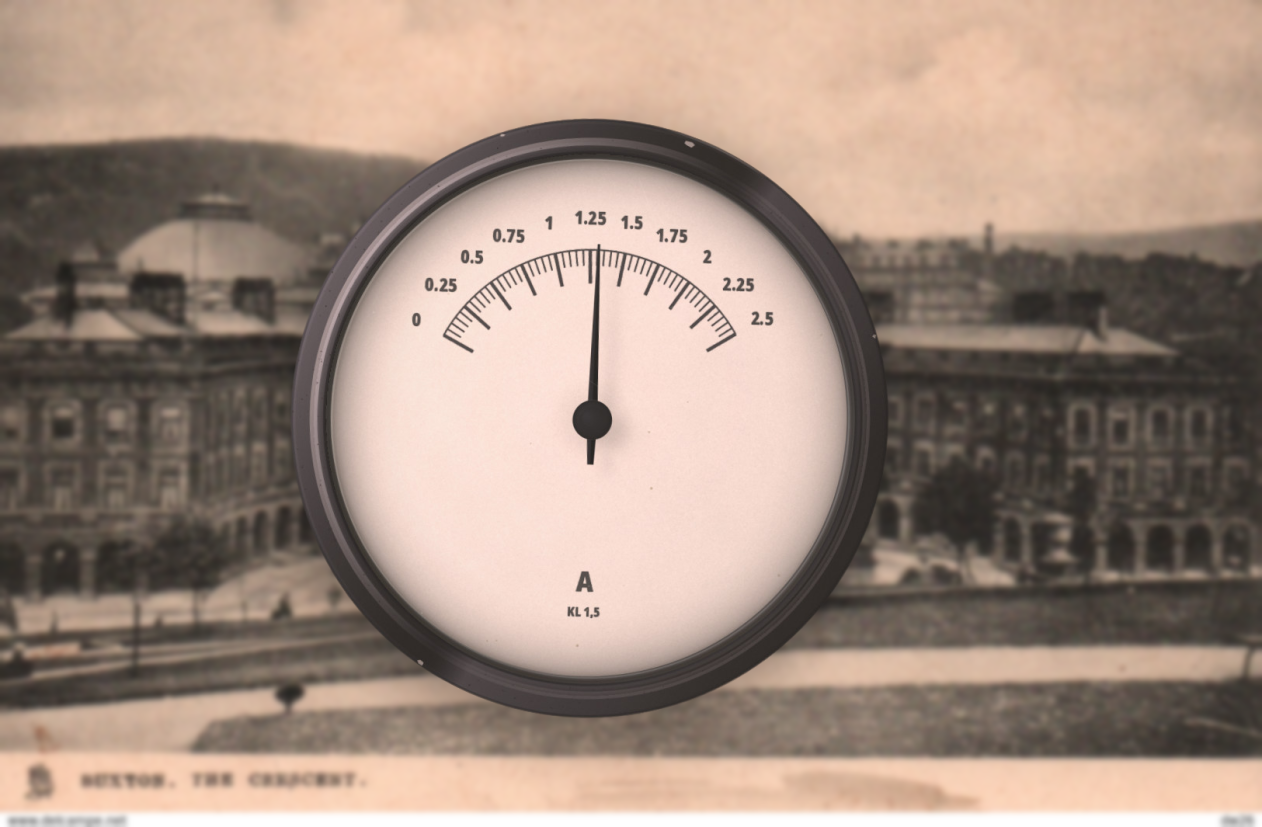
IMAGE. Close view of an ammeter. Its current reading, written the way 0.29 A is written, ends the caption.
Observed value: 1.3 A
